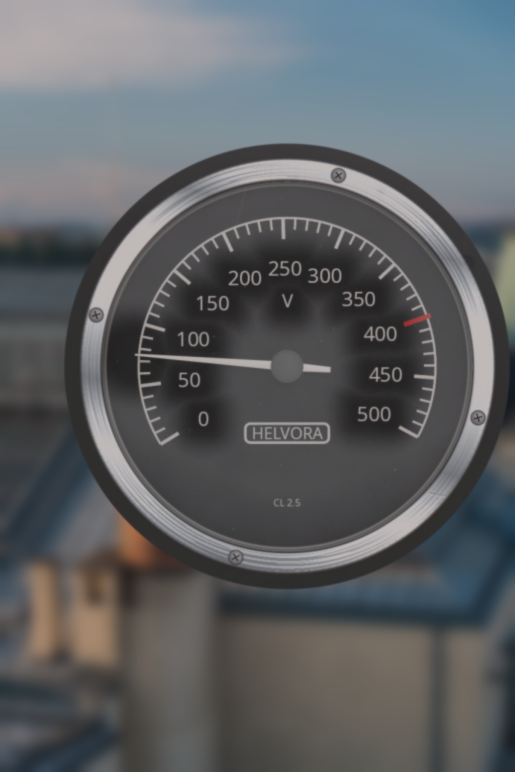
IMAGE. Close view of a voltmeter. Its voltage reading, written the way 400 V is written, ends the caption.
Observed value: 75 V
